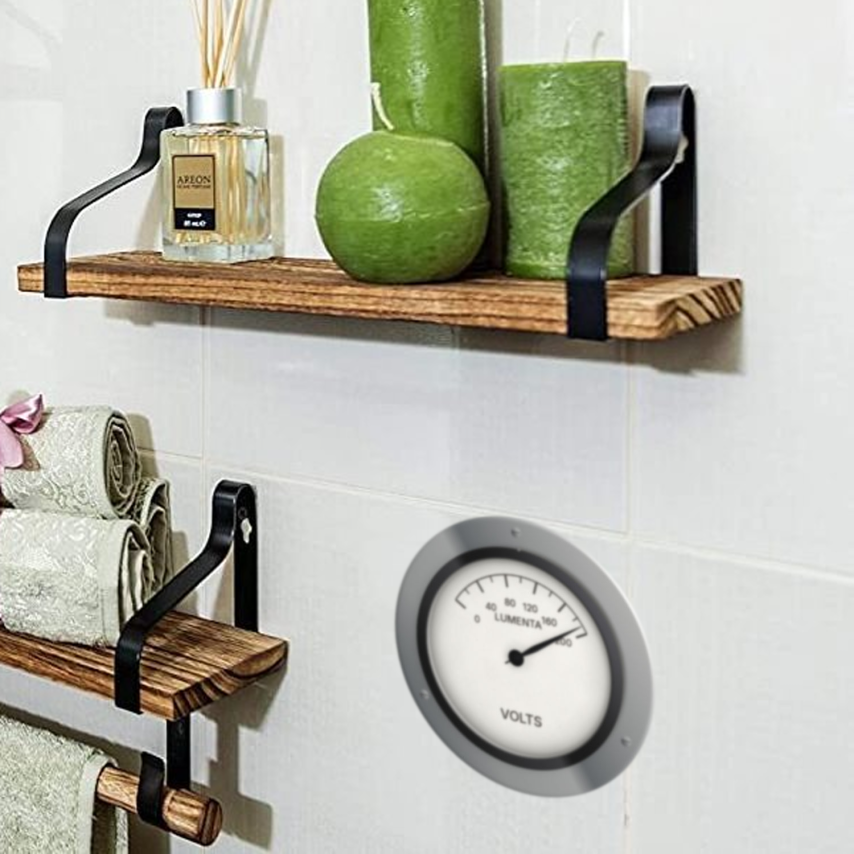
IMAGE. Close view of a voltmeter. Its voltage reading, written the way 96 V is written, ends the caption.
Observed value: 190 V
